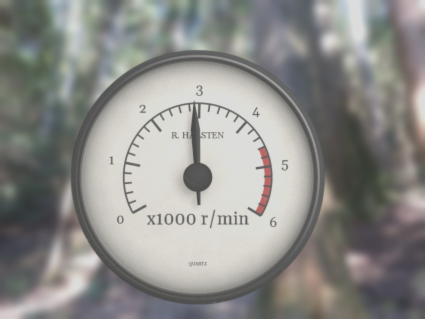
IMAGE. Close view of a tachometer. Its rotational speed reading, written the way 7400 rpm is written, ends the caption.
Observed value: 2900 rpm
